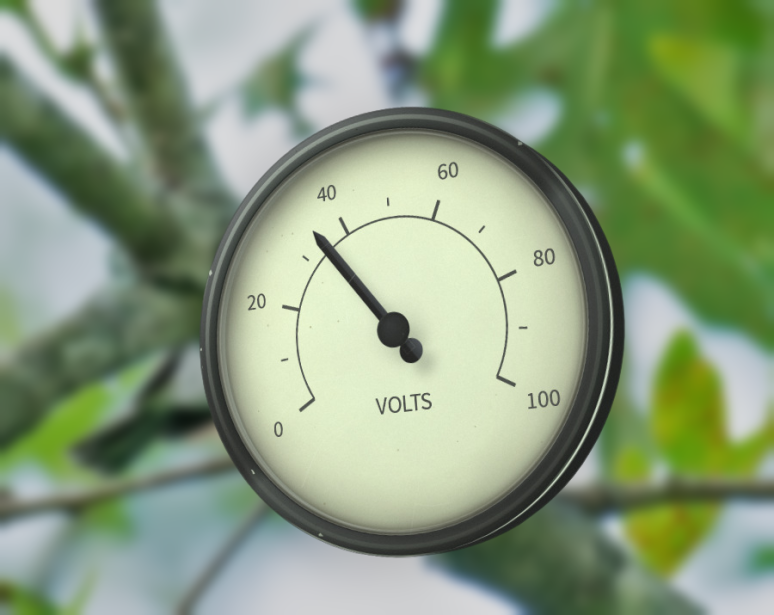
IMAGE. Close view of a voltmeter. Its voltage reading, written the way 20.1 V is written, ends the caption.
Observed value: 35 V
